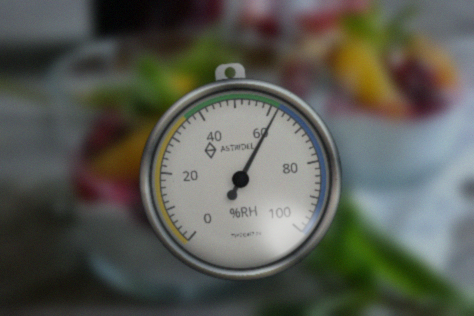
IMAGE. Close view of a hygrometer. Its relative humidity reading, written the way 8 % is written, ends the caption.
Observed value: 62 %
